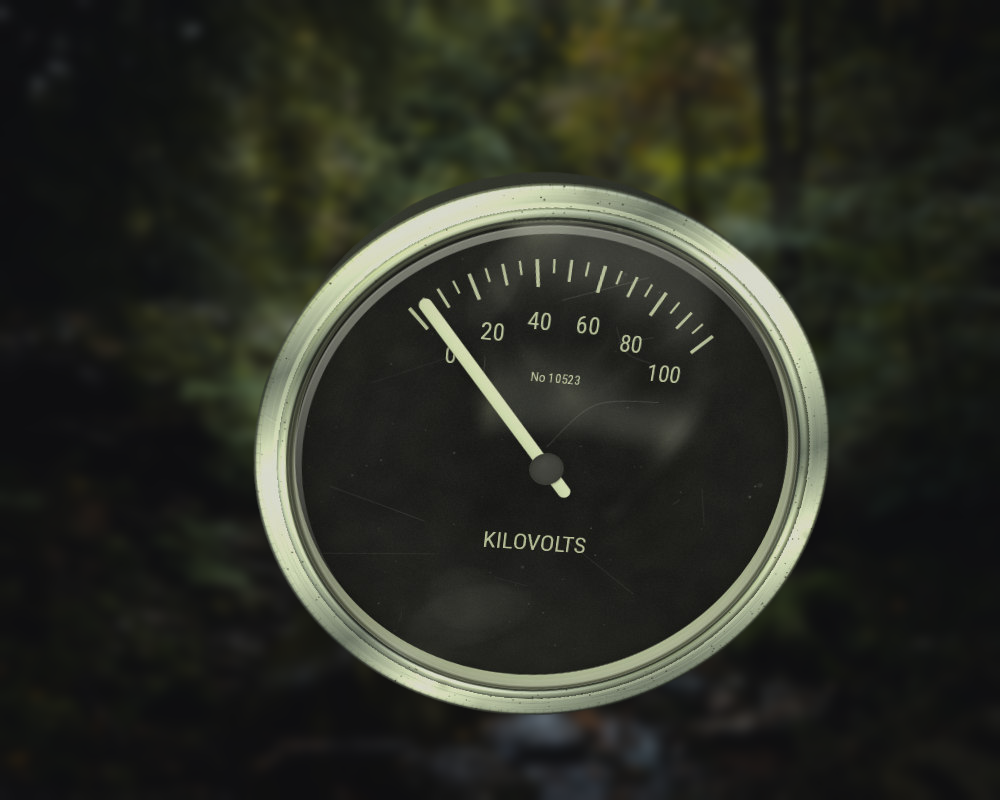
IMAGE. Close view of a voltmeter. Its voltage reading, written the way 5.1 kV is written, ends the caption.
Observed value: 5 kV
